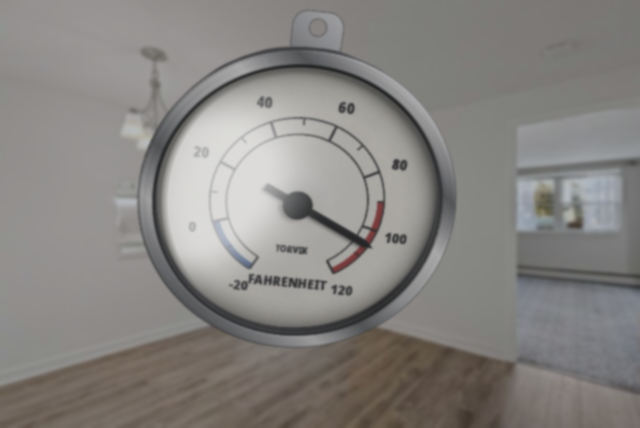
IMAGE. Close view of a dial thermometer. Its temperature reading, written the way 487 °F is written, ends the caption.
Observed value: 105 °F
